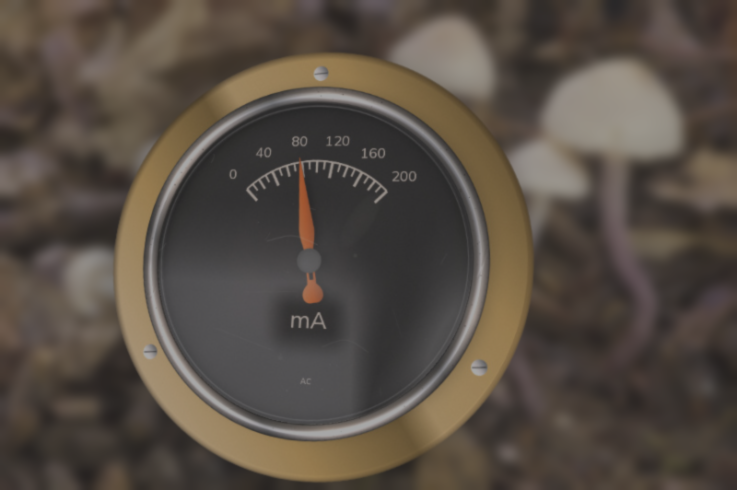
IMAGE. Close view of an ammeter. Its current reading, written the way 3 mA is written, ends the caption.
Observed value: 80 mA
